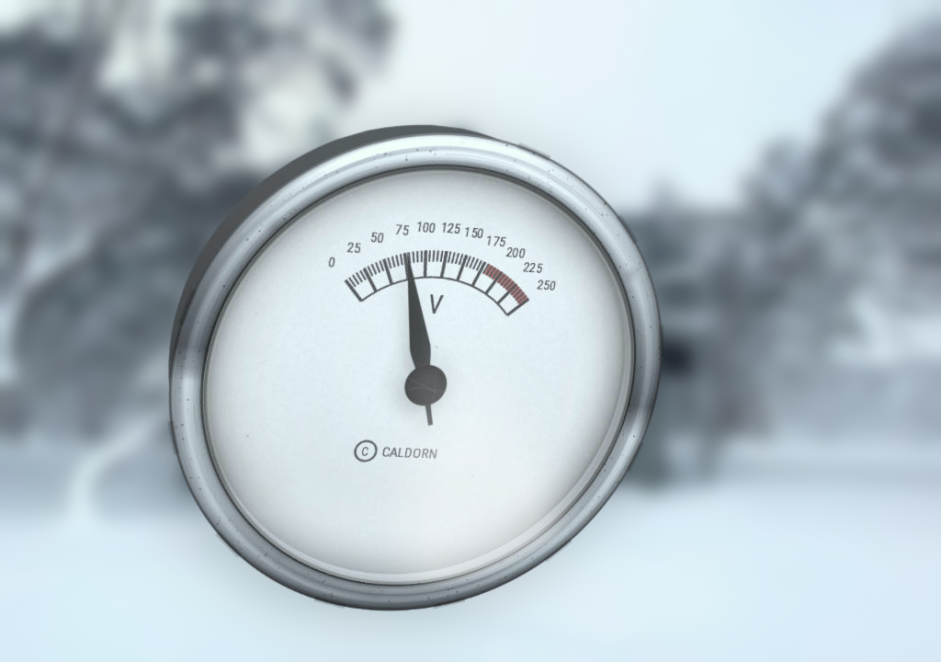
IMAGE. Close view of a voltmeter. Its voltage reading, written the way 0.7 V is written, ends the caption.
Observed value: 75 V
